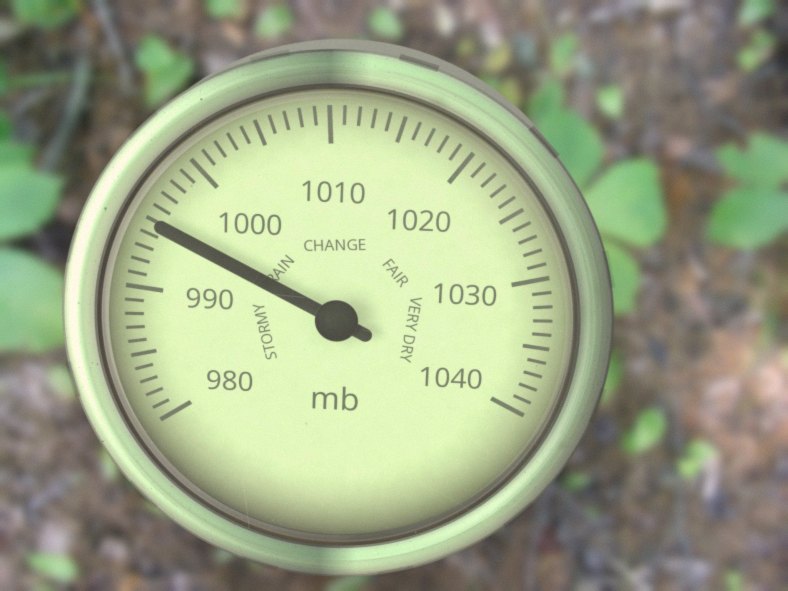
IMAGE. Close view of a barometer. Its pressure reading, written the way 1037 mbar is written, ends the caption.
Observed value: 995 mbar
